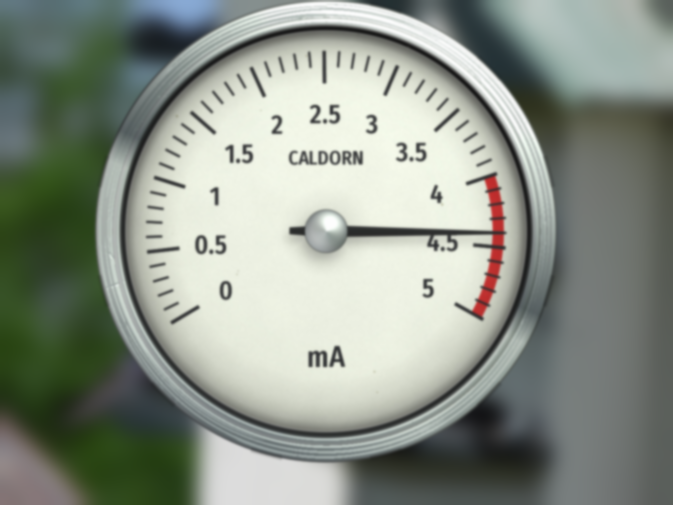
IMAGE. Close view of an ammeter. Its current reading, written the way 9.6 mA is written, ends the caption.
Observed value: 4.4 mA
